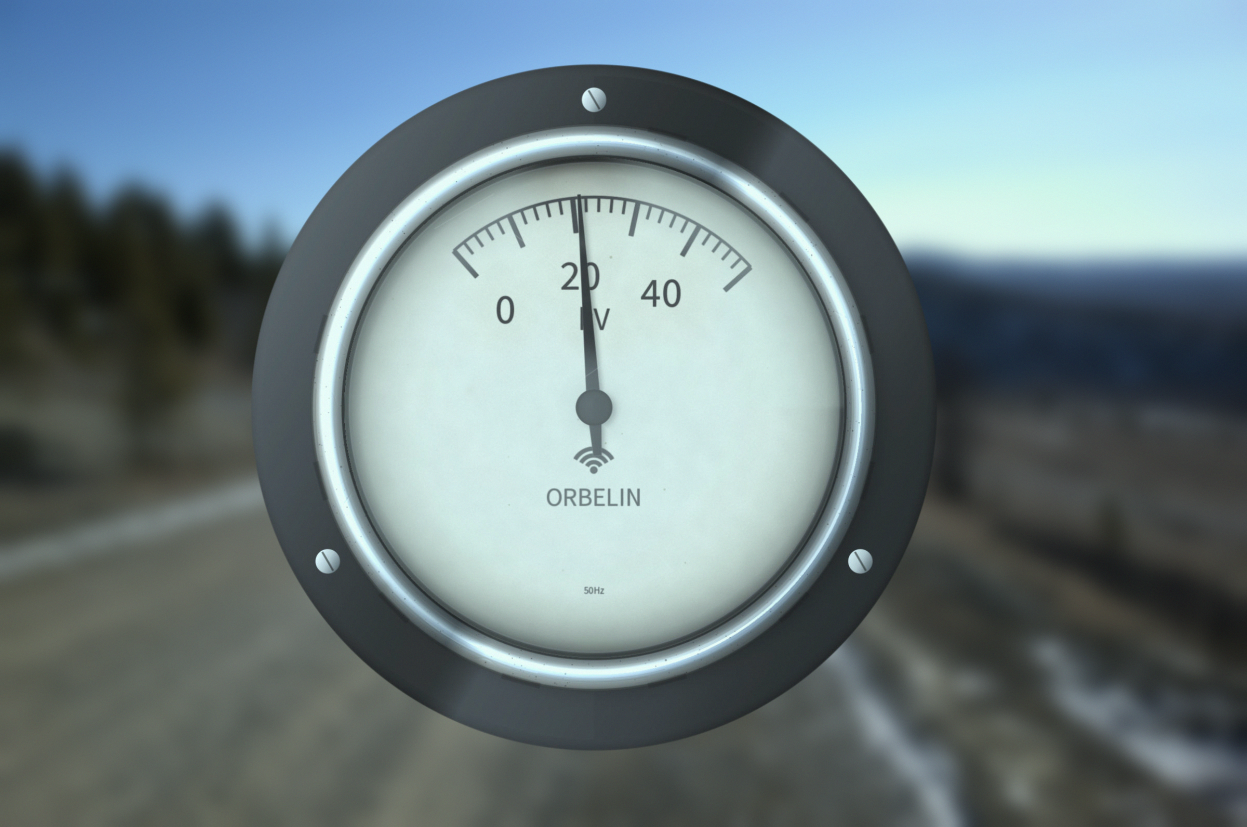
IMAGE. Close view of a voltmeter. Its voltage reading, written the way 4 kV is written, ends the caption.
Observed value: 21 kV
